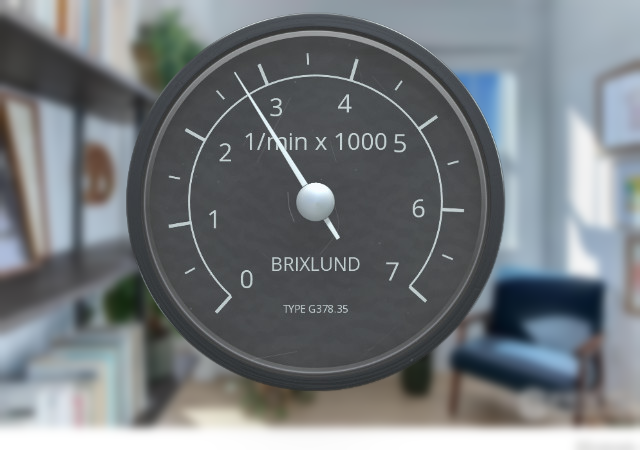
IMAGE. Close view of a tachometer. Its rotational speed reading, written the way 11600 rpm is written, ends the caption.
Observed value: 2750 rpm
